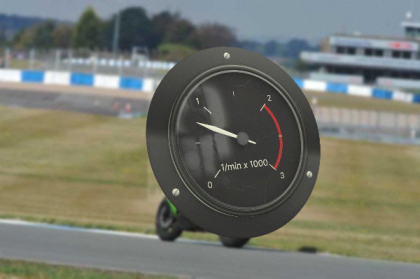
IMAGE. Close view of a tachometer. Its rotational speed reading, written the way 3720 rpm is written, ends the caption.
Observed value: 750 rpm
